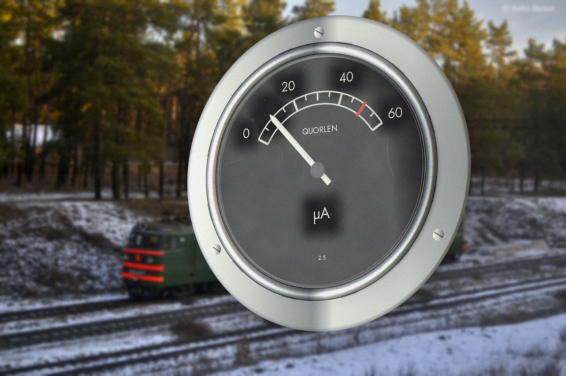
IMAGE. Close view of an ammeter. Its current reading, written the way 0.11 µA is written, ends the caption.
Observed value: 10 µA
